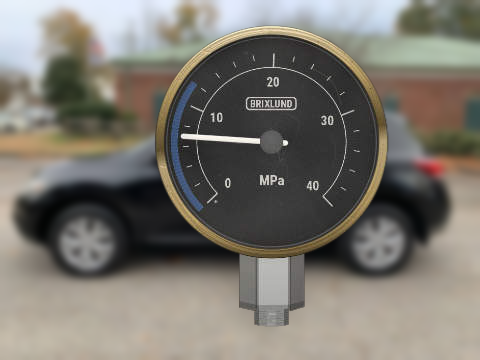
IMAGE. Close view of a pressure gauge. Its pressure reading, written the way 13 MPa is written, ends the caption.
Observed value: 7 MPa
